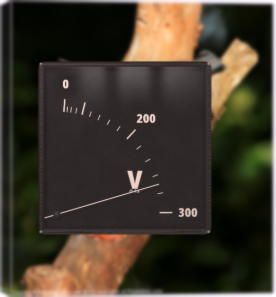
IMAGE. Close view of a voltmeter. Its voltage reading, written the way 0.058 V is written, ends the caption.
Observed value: 270 V
